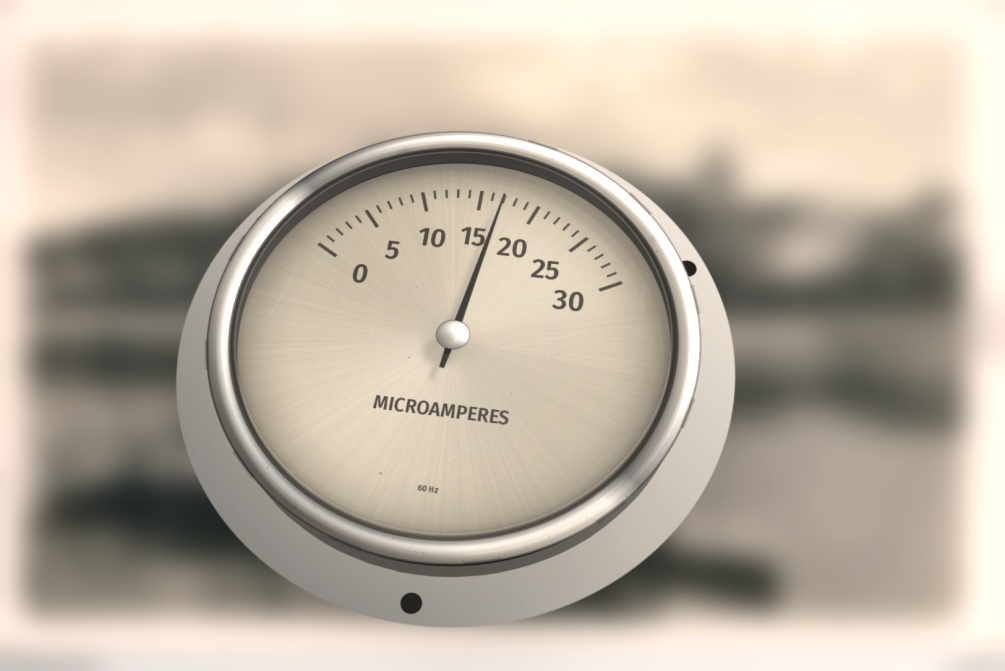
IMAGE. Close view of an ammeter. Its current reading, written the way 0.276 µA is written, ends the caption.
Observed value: 17 µA
